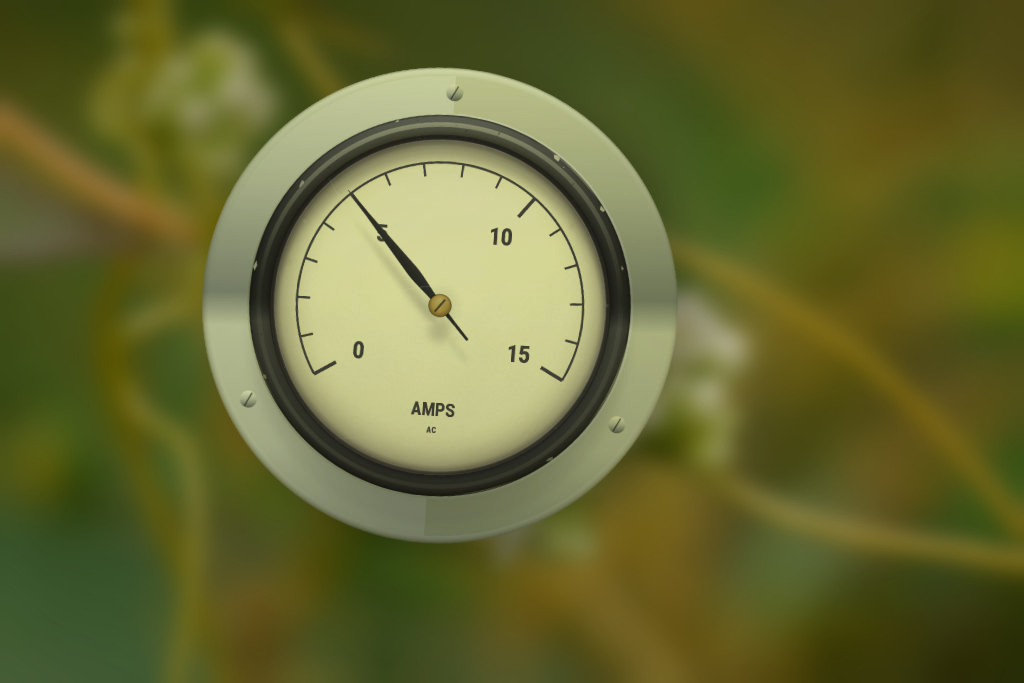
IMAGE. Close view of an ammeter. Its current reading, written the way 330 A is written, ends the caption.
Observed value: 5 A
